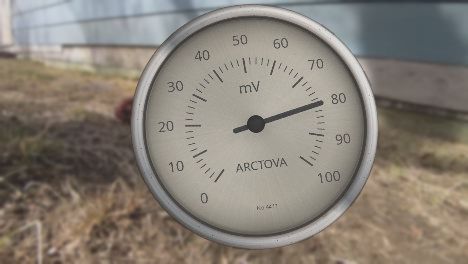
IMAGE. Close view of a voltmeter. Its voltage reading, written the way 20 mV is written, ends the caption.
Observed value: 80 mV
